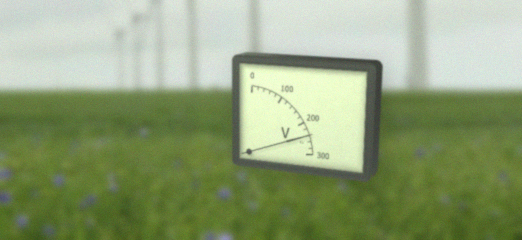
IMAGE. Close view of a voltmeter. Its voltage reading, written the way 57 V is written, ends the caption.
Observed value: 240 V
